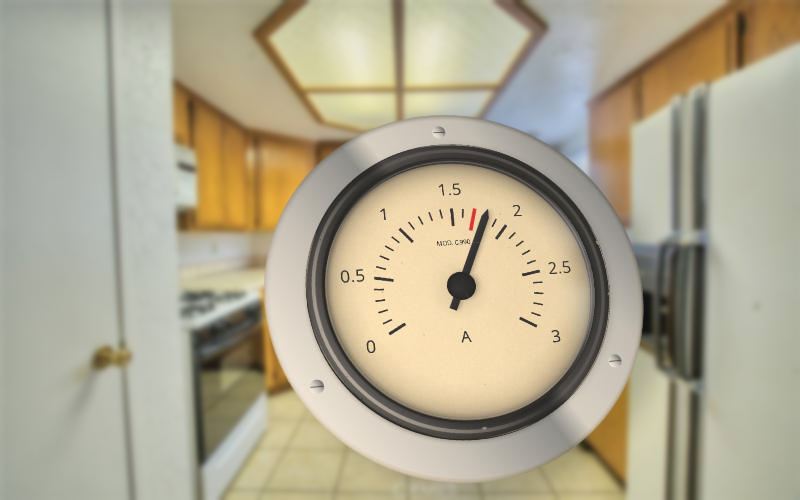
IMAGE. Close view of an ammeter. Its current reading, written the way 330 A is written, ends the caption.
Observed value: 1.8 A
